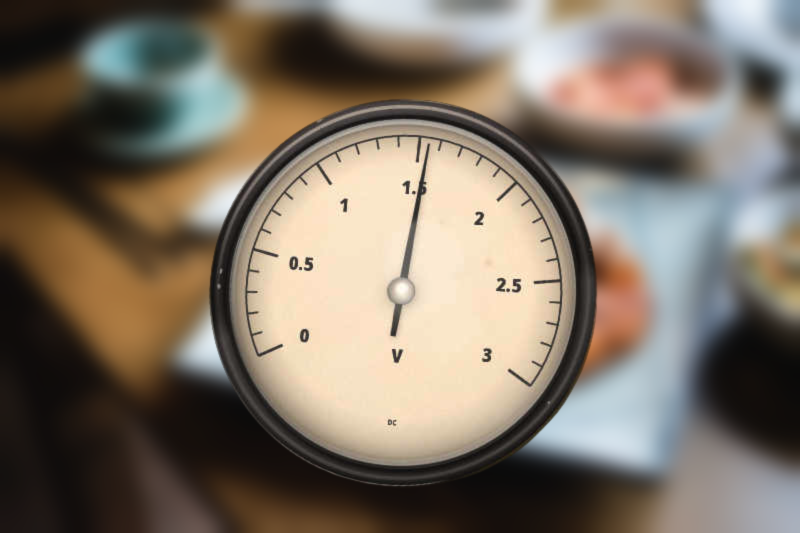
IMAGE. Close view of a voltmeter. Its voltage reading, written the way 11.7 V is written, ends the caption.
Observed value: 1.55 V
